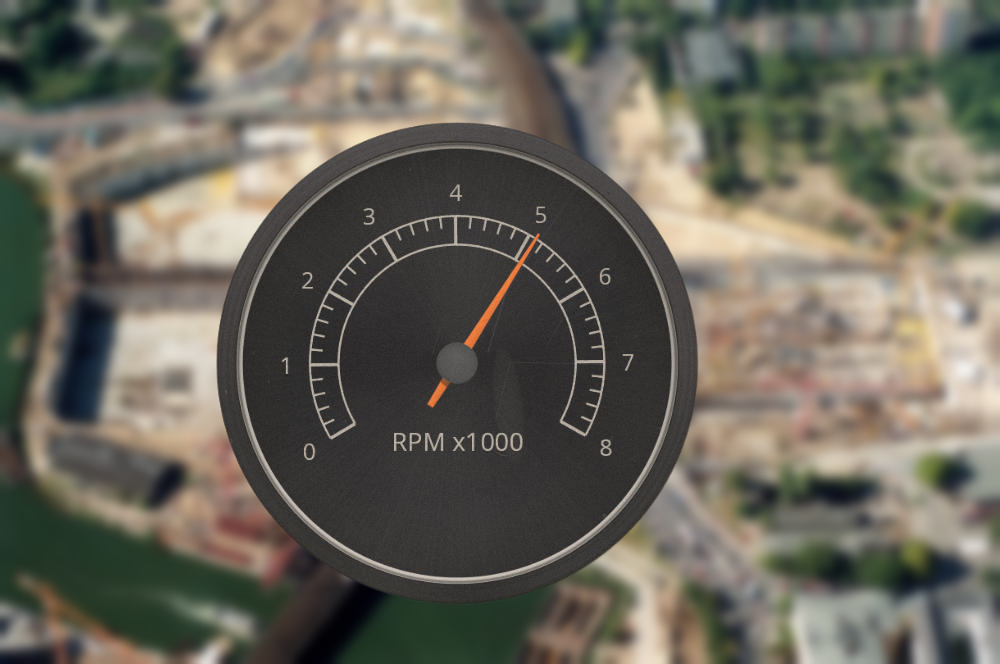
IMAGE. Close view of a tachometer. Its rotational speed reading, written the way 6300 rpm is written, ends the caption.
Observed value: 5100 rpm
